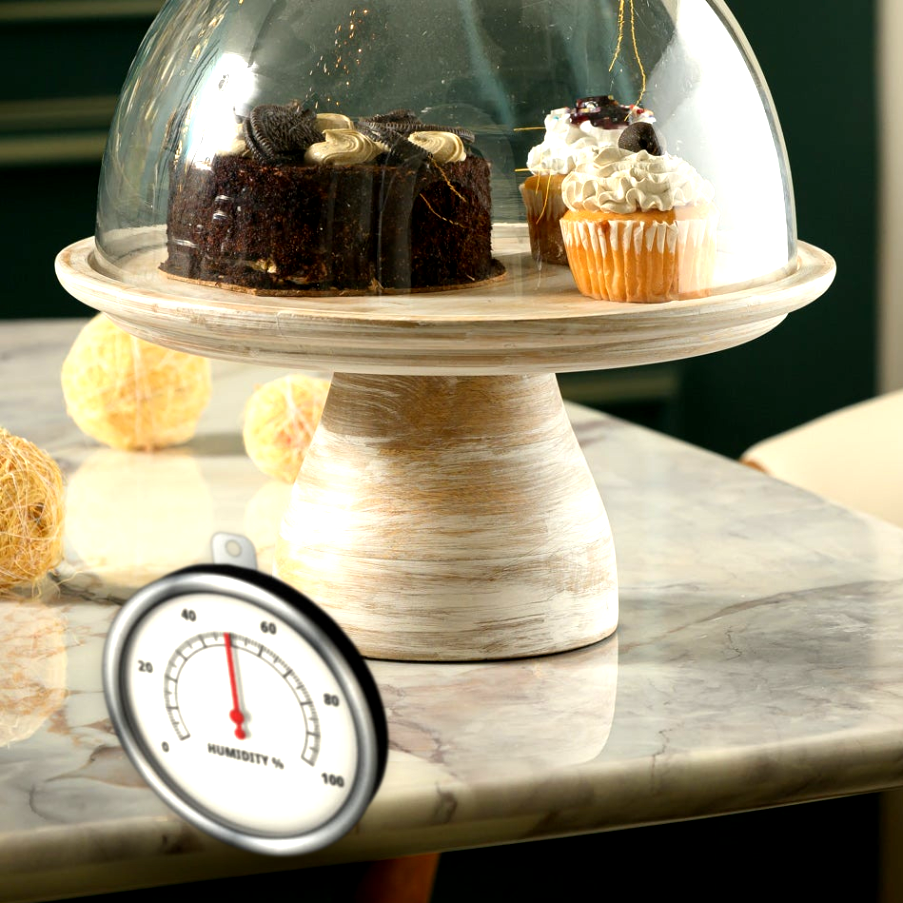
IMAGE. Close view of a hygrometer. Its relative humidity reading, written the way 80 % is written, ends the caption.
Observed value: 50 %
